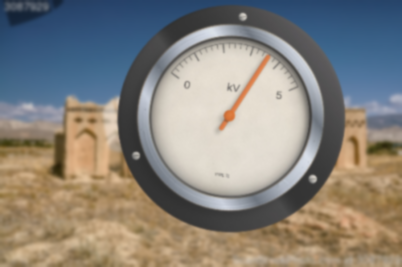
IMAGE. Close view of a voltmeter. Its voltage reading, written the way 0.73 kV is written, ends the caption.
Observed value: 3.6 kV
